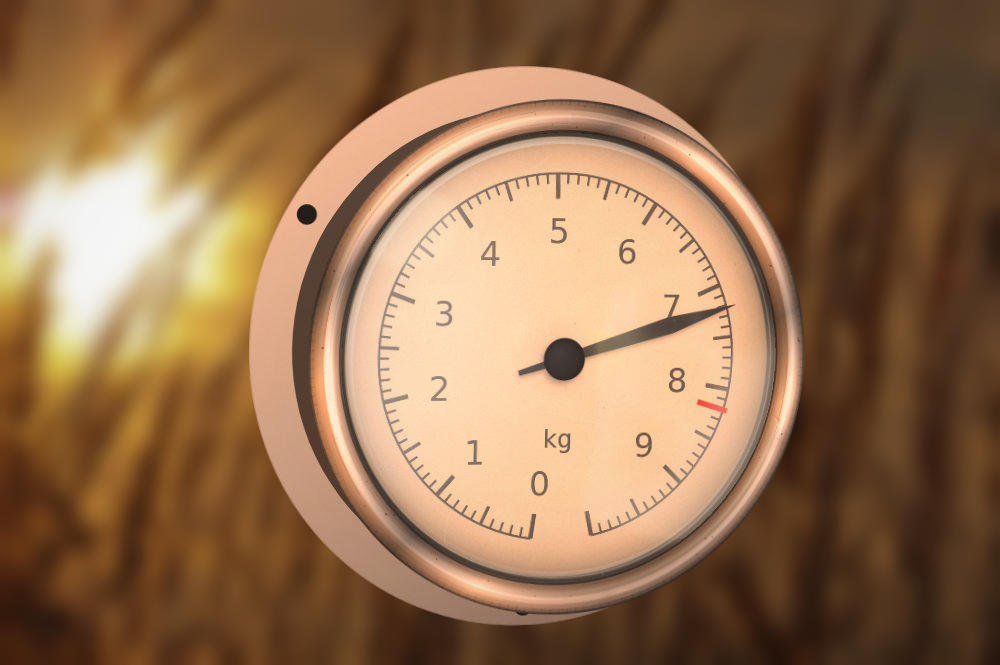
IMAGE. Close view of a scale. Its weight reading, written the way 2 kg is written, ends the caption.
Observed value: 7.2 kg
